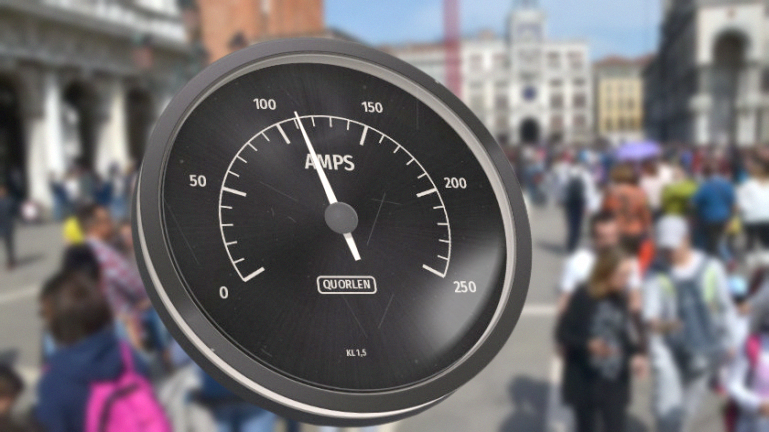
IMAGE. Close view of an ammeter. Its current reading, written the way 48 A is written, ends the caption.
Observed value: 110 A
